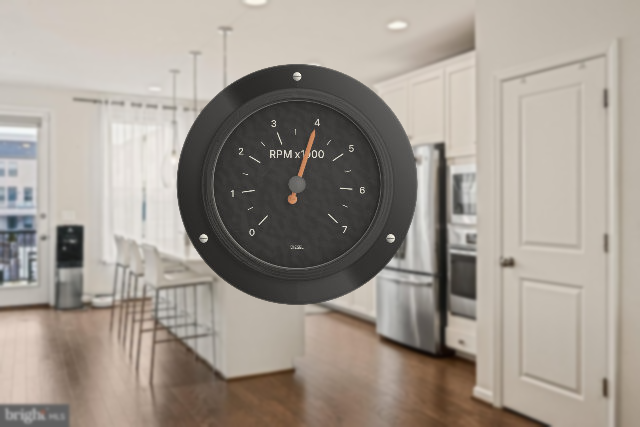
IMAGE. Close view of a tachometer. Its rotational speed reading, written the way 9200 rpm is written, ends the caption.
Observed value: 4000 rpm
